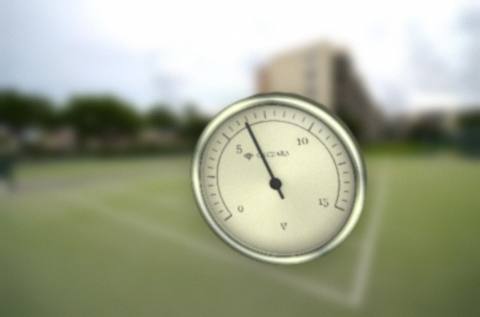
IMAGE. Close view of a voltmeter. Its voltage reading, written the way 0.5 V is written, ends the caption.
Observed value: 6.5 V
